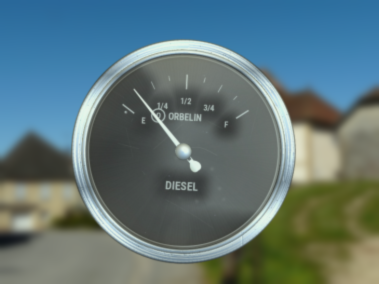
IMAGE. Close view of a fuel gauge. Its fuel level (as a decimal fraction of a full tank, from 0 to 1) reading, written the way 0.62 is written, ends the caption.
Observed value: 0.125
